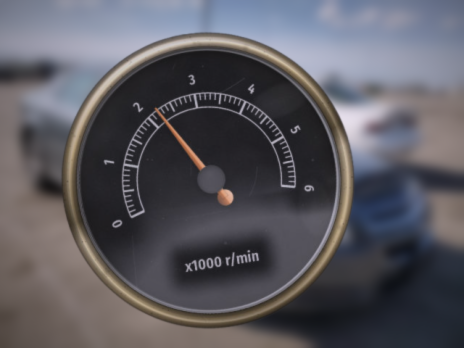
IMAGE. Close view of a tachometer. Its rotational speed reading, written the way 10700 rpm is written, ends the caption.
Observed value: 2200 rpm
